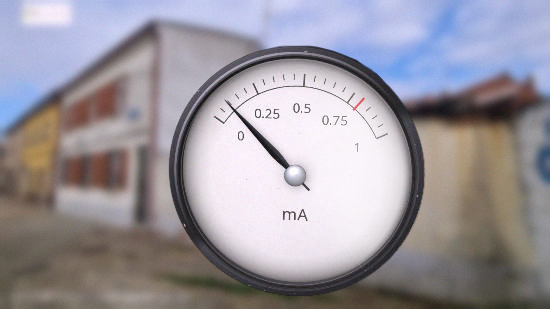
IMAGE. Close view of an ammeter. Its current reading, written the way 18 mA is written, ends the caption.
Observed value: 0.1 mA
